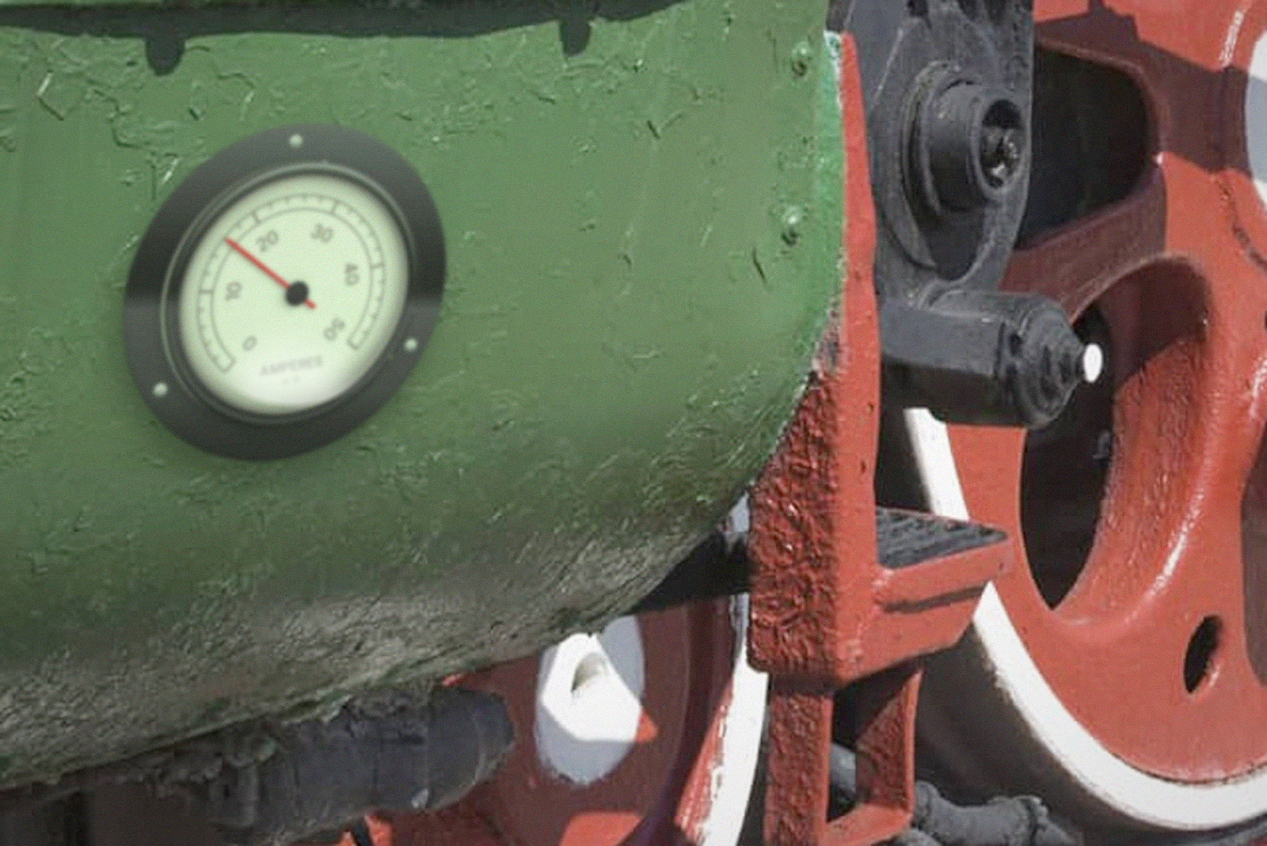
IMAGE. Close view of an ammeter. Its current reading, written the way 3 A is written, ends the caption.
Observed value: 16 A
